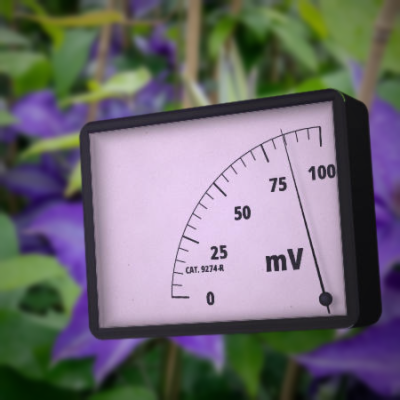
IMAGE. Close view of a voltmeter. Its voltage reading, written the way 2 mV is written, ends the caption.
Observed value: 85 mV
